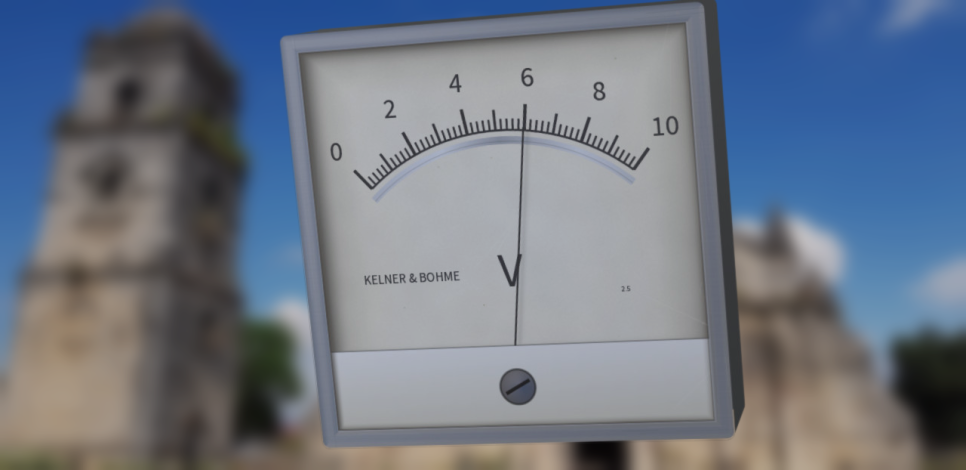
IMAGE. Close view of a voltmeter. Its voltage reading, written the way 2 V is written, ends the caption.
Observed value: 6 V
